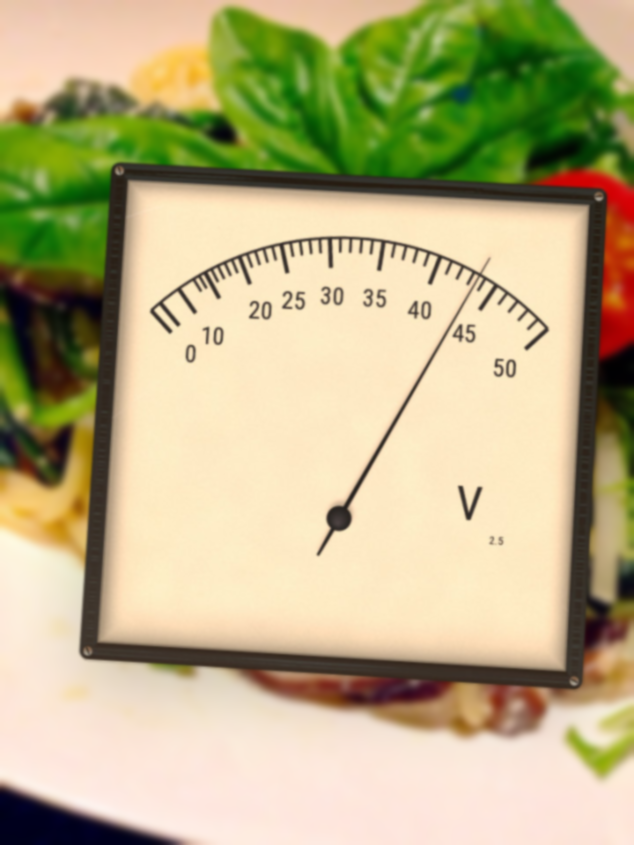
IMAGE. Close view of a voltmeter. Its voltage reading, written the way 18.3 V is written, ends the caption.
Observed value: 43.5 V
